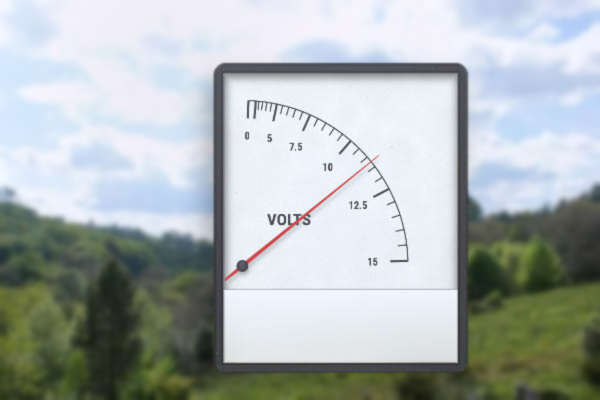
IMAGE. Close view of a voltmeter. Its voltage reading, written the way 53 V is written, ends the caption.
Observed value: 11.25 V
